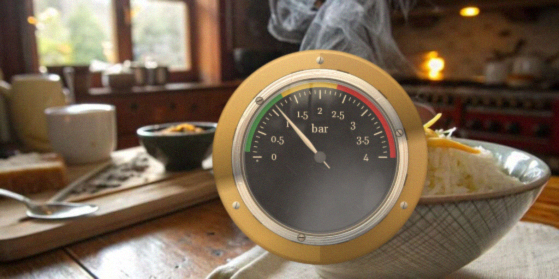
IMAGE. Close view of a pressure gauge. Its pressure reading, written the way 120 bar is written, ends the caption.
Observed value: 1.1 bar
